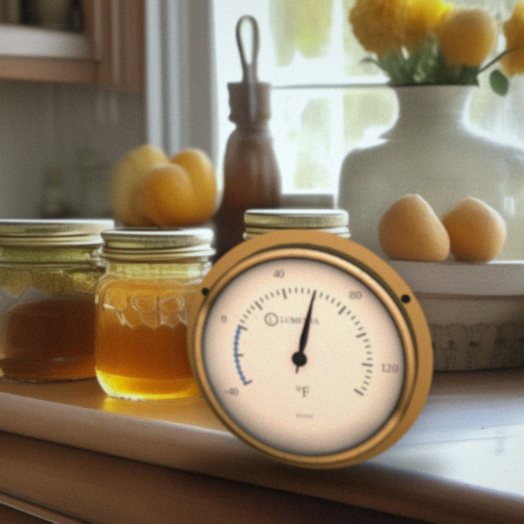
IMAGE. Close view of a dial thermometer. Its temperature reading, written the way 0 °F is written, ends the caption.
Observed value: 60 °F
